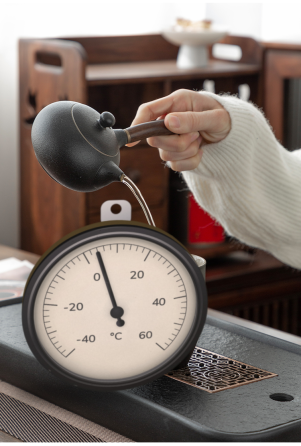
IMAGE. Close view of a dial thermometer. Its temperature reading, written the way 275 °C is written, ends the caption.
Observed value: 4 °C
